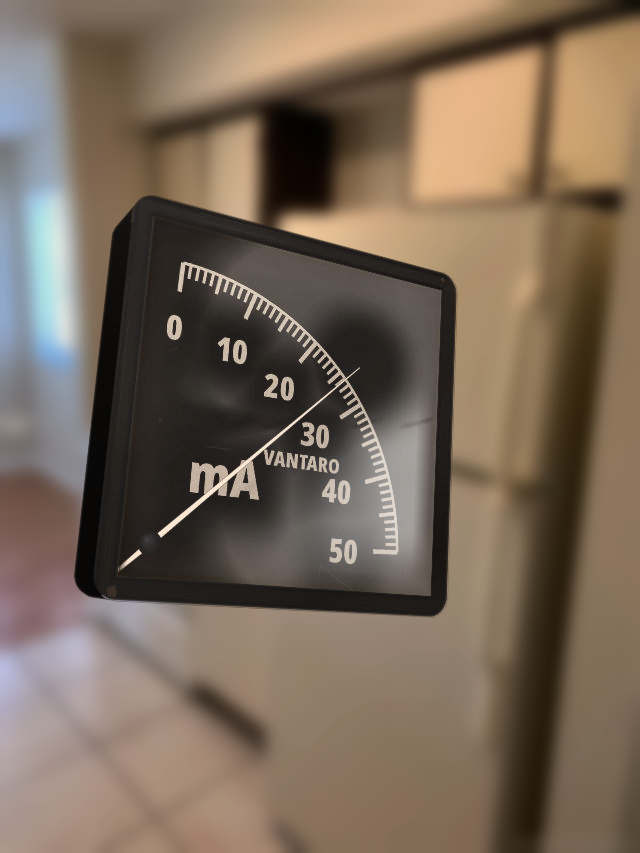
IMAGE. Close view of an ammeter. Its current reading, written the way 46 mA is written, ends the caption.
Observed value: 26 mA
